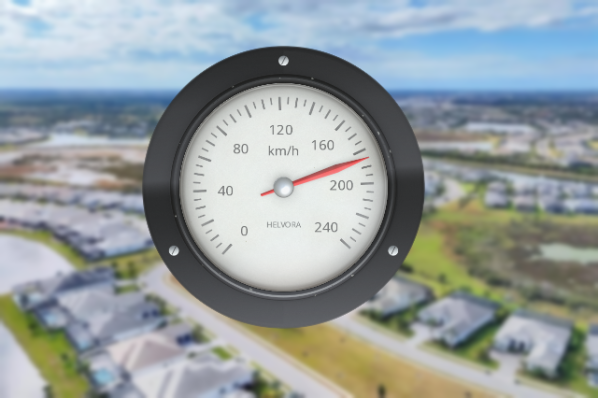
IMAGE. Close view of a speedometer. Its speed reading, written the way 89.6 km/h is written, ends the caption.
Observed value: 185 km/h
